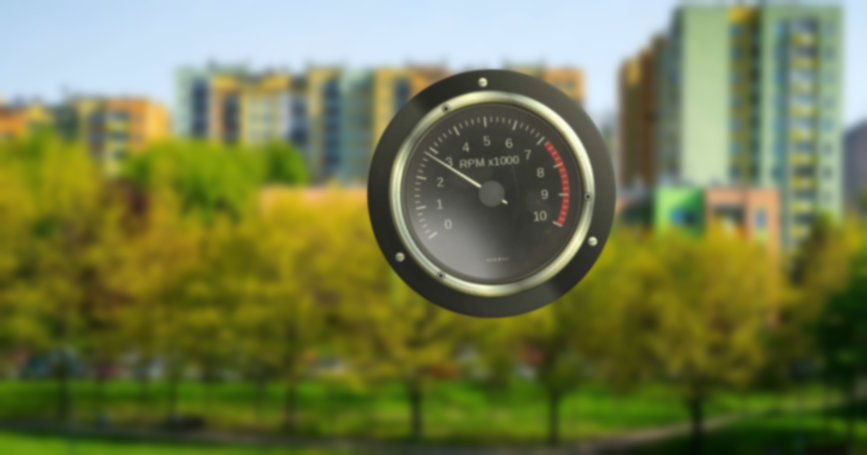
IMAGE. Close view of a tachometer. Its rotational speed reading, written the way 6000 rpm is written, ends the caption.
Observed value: 2800 rpm
